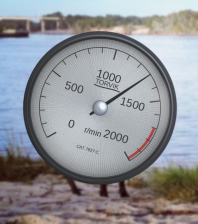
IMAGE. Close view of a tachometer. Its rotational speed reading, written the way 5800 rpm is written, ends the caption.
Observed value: 1300 rpm
